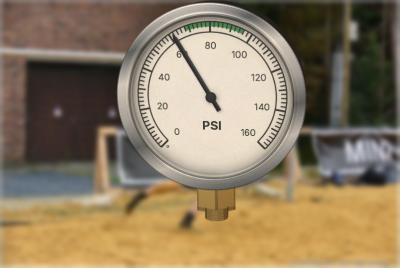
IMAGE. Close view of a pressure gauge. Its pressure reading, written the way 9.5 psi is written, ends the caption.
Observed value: 62 psi
